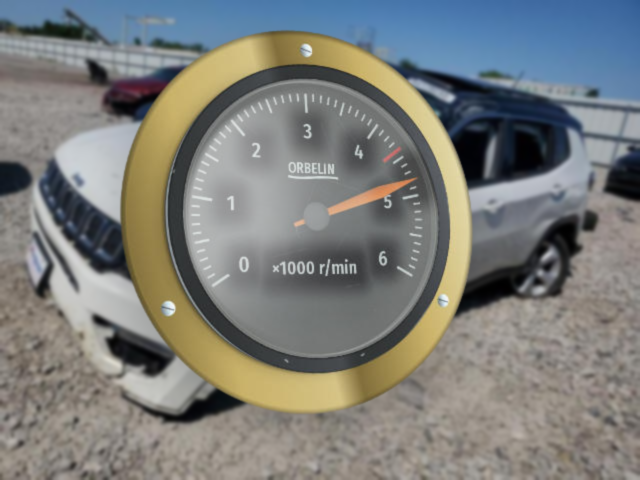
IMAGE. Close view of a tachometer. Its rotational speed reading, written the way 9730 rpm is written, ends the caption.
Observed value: 4800 rpm
